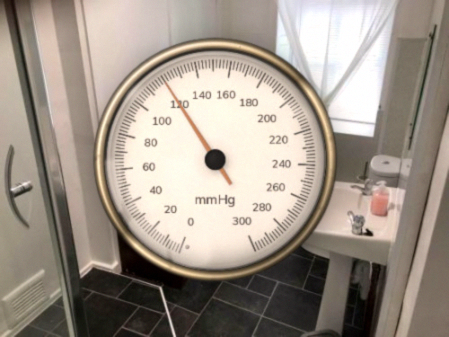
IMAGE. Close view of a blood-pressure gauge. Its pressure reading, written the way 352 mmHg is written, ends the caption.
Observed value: 120 mmHg
